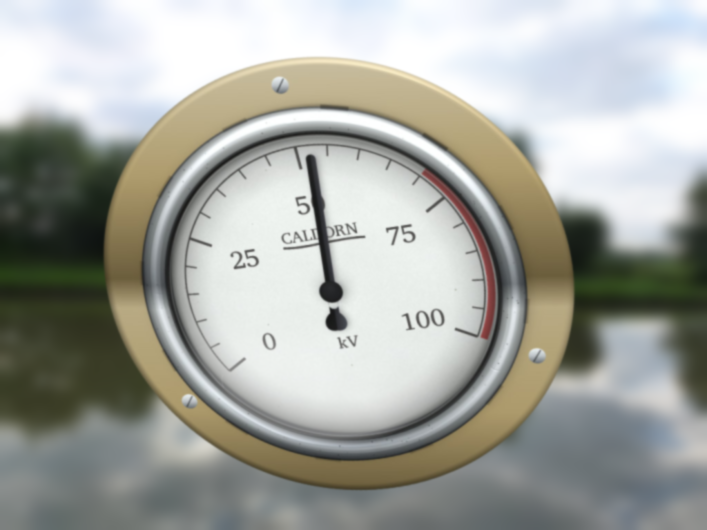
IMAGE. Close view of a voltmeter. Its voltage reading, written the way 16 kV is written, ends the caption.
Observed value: 52.5 kV
